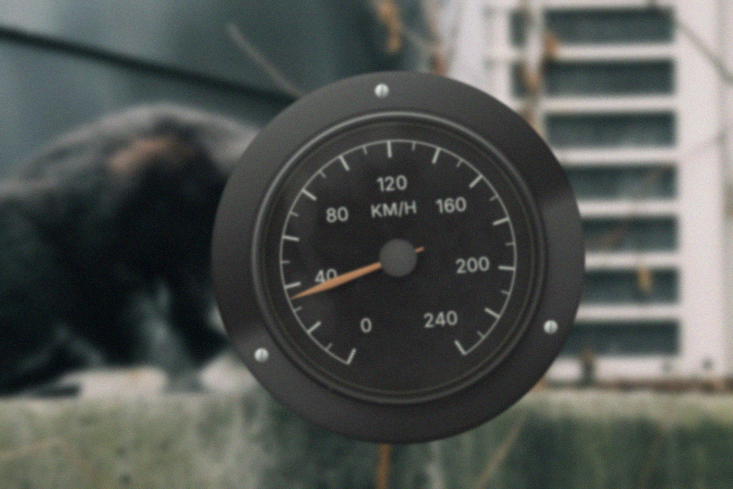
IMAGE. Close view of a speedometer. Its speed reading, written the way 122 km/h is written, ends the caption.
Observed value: 35 km/h
